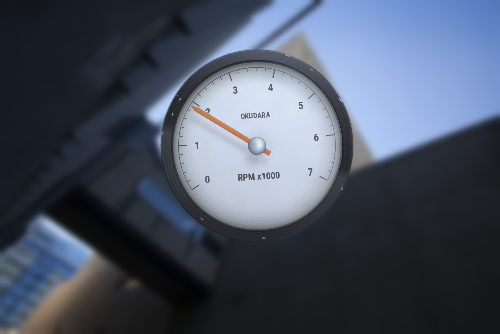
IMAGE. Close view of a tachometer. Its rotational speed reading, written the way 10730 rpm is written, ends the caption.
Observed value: 1900 rpm
